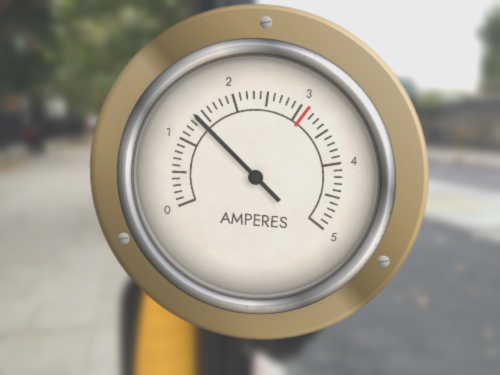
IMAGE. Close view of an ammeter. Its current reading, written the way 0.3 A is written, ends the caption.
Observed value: 1.4 A
